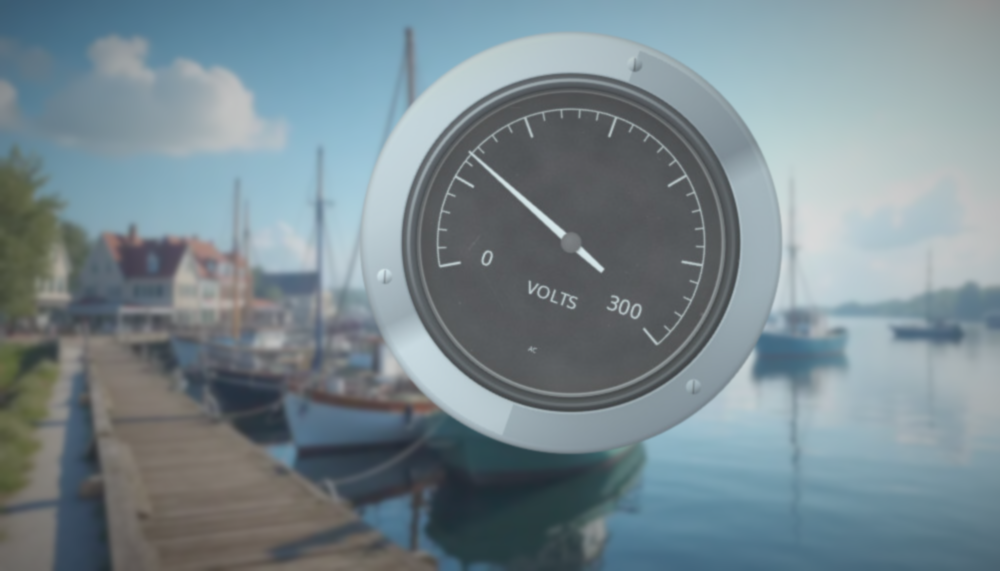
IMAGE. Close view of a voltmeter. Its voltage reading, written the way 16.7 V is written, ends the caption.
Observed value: 65 V
